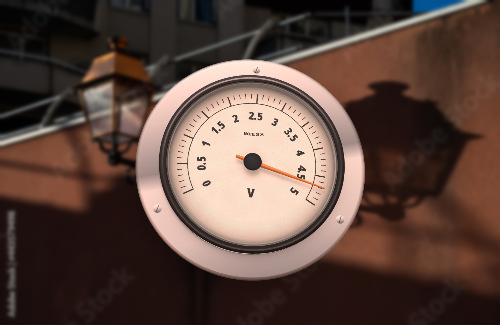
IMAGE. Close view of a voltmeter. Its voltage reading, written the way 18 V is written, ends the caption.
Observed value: 4.7 V
